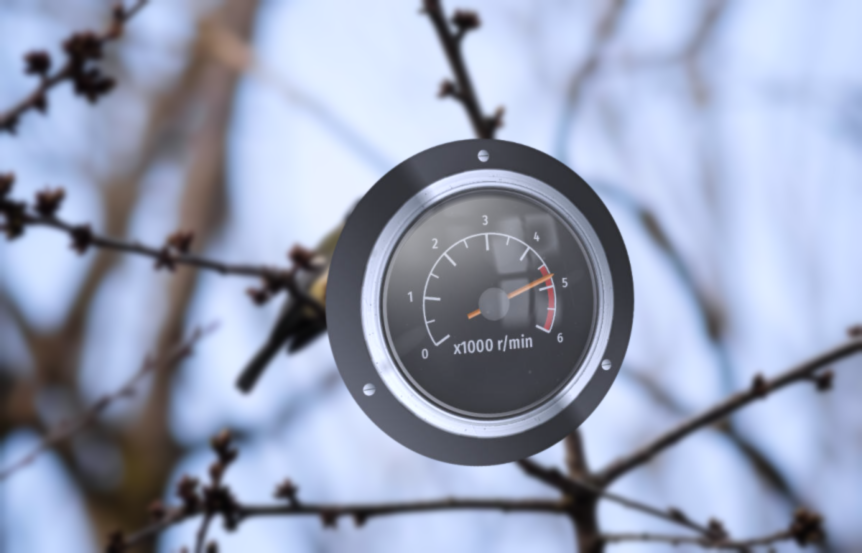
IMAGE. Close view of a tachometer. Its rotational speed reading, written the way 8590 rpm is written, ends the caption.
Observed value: 4750 rpm
